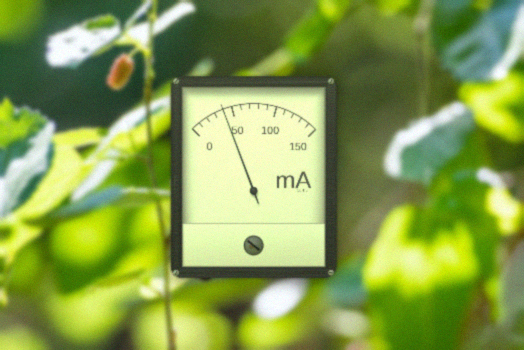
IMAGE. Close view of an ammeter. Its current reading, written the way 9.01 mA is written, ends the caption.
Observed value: 40 mA
